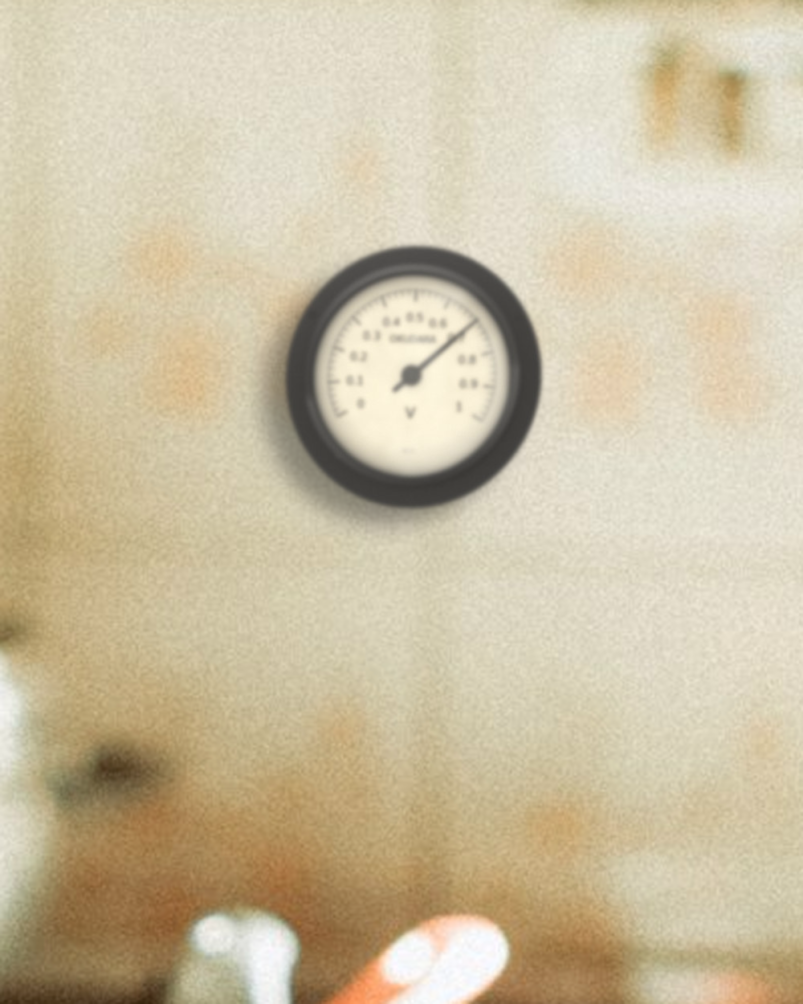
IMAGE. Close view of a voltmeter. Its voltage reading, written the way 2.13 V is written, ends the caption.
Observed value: 0.7 V
